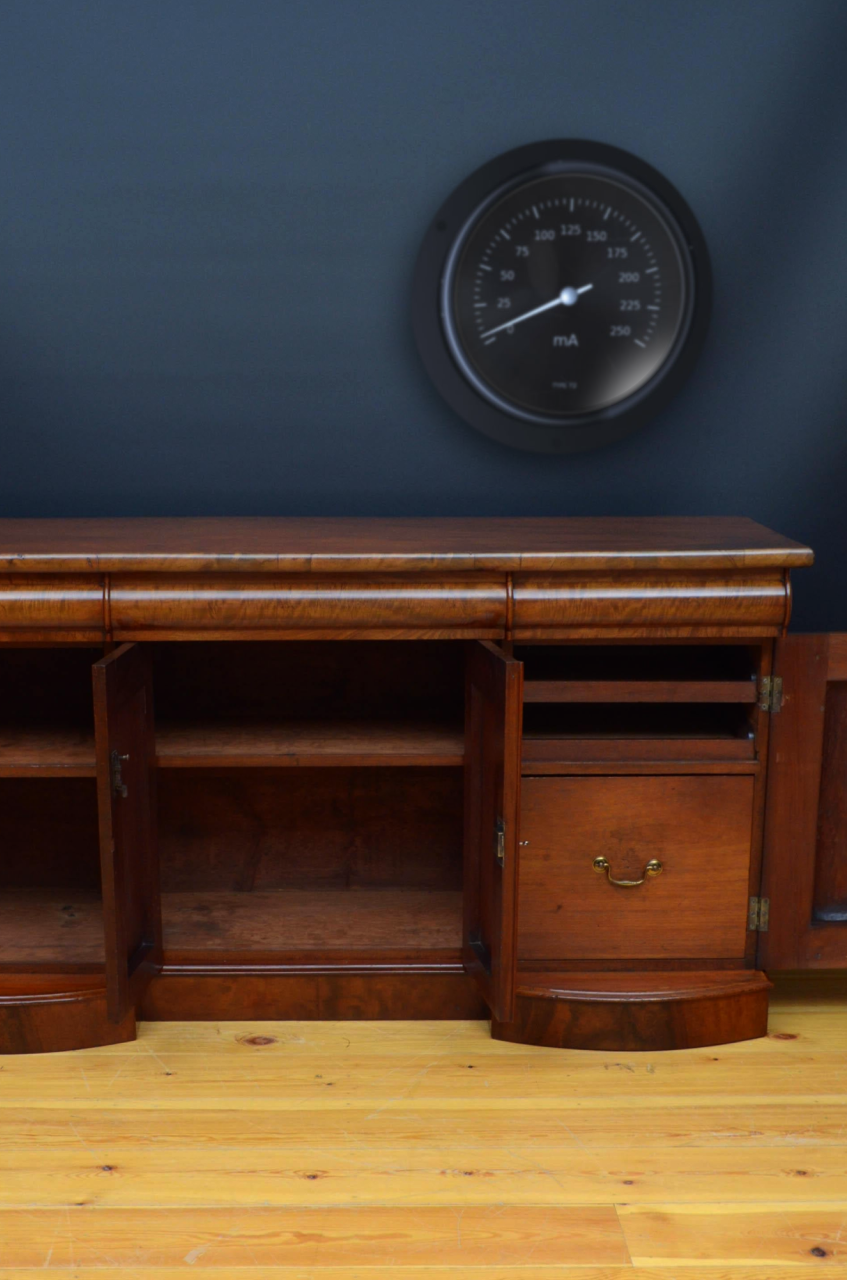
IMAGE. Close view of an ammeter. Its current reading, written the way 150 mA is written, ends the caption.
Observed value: 5 mA
